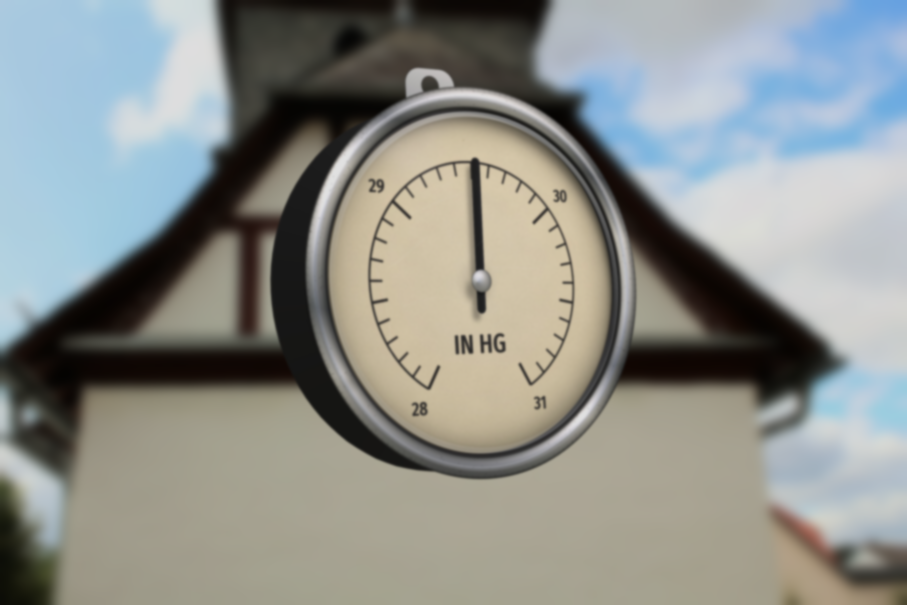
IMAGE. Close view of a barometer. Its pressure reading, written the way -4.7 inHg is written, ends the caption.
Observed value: 29.5 inHg
